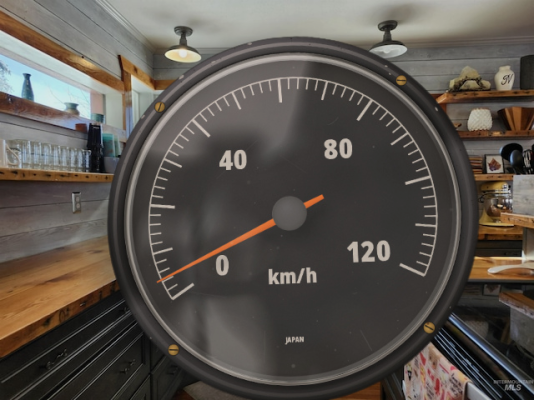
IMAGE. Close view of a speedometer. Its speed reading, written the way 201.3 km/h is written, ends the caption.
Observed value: 4 km/h
